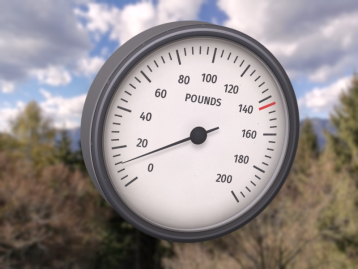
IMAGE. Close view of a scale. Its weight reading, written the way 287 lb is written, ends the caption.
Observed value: 12 lb
